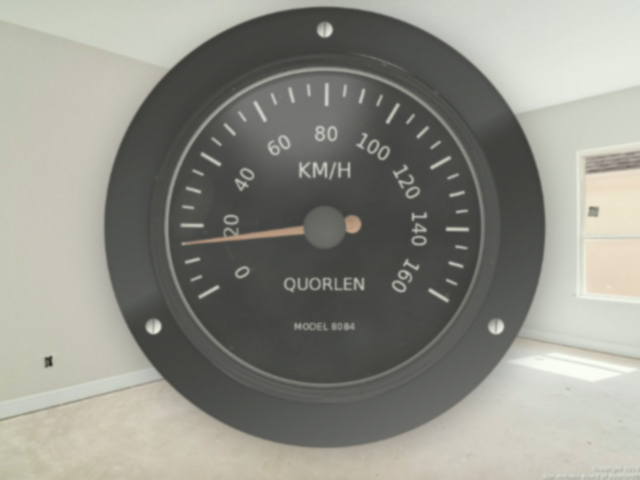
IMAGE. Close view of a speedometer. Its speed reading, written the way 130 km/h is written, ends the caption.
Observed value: 15 km/h
